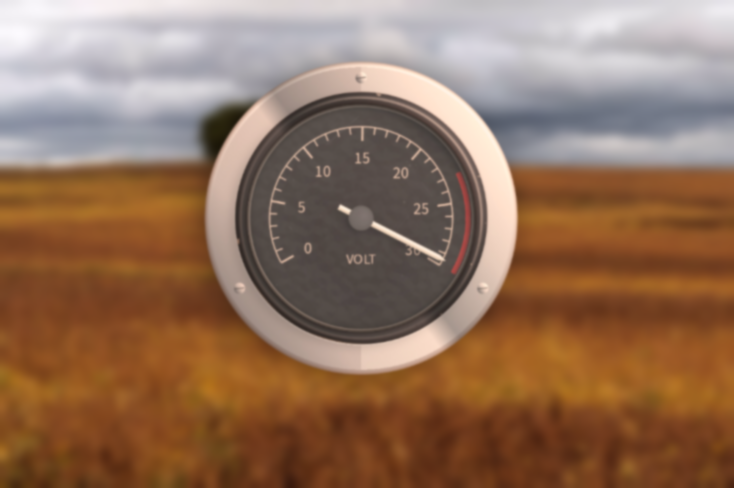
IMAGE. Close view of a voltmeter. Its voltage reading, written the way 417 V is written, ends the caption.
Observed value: 29.5 V
